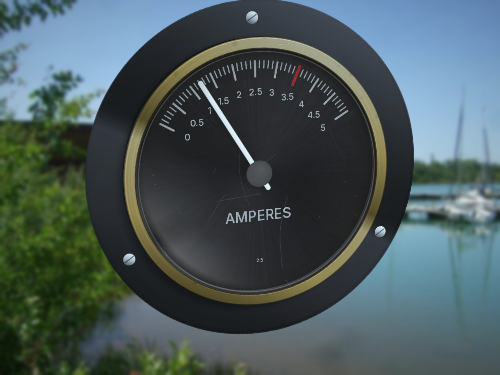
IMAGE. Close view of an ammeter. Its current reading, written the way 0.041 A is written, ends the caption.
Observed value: 1.2 A
